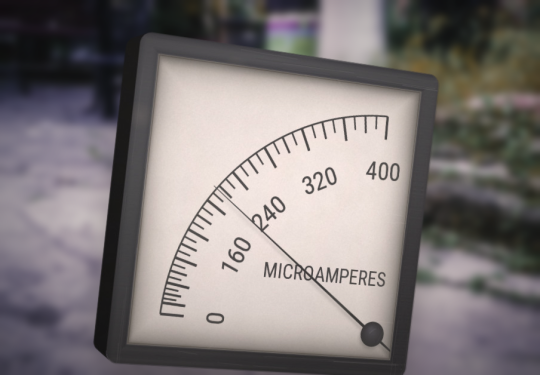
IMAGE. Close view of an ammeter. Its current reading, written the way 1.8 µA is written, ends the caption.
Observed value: 215 µA
